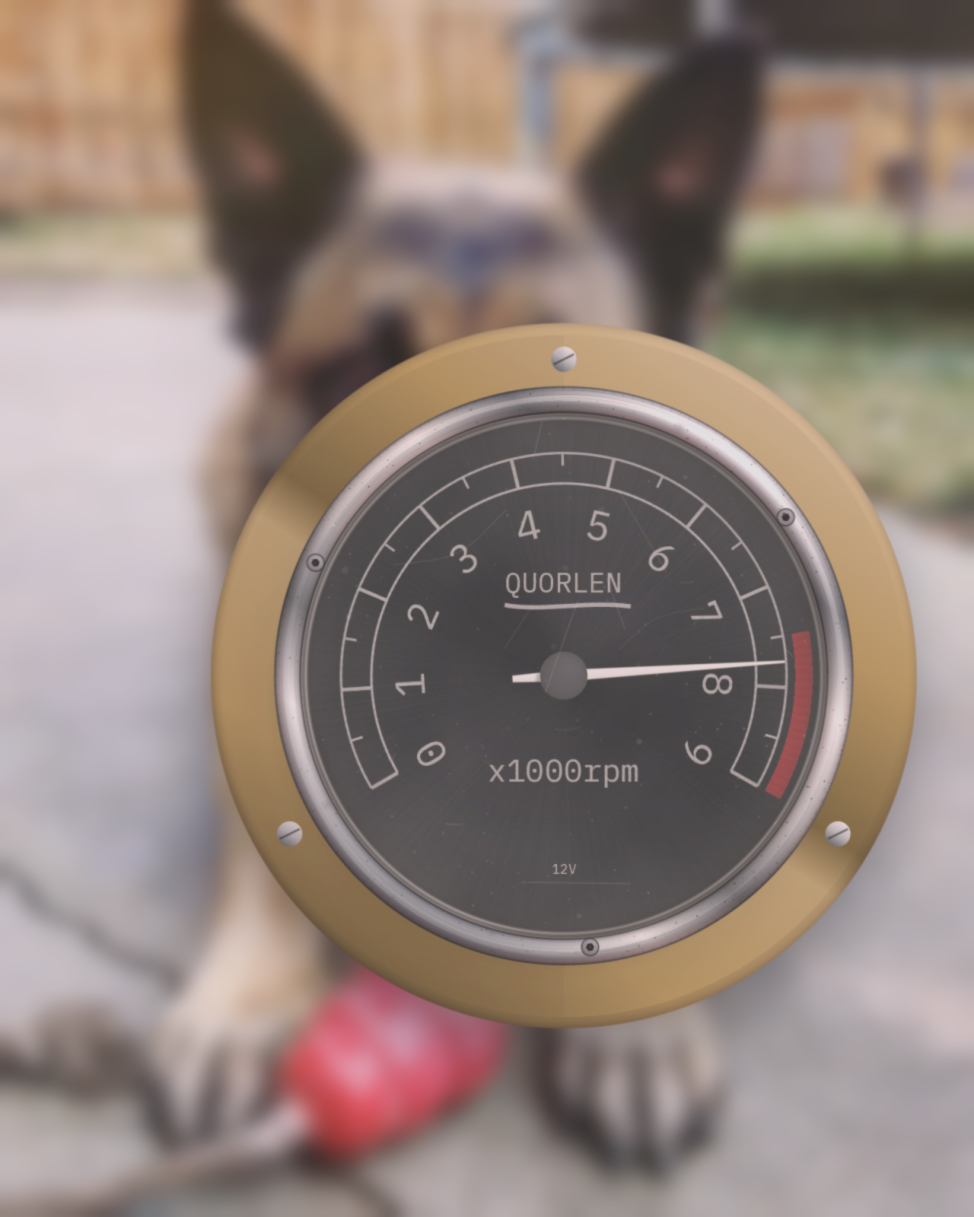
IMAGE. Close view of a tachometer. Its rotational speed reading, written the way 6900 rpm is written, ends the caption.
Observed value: 7750 rpm
